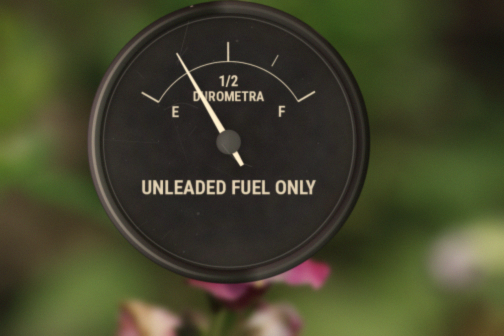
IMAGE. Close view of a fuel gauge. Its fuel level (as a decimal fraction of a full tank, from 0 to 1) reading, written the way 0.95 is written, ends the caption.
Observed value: 0.25
